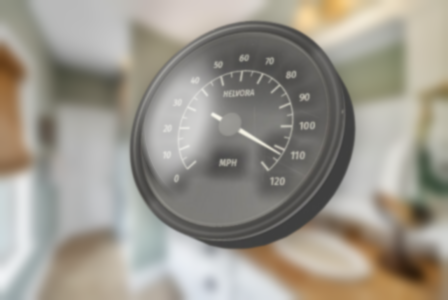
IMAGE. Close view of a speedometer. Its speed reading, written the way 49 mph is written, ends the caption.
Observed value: 112.5 mph
